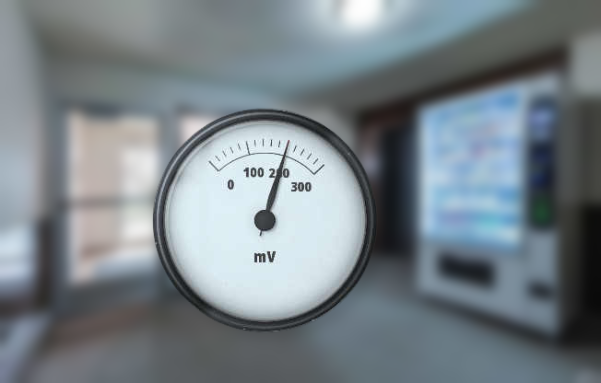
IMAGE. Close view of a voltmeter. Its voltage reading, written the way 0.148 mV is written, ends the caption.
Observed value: 200 mV
